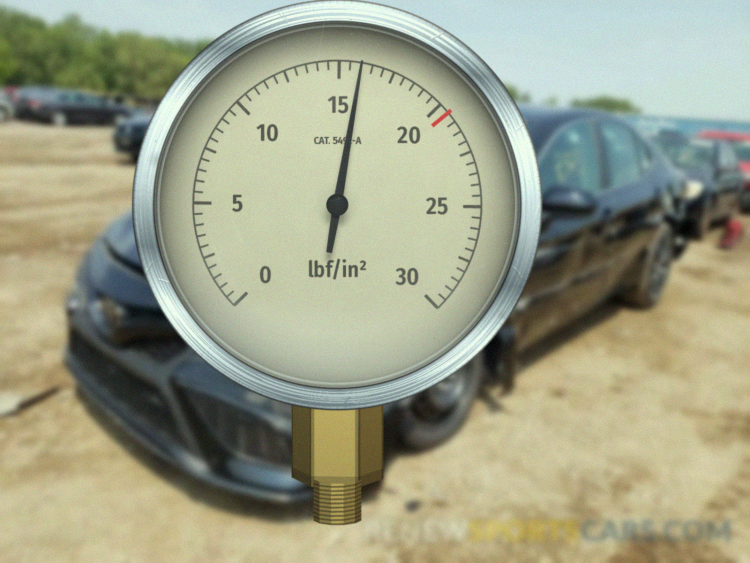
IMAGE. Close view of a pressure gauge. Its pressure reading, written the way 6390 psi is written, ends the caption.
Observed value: 16 psi
